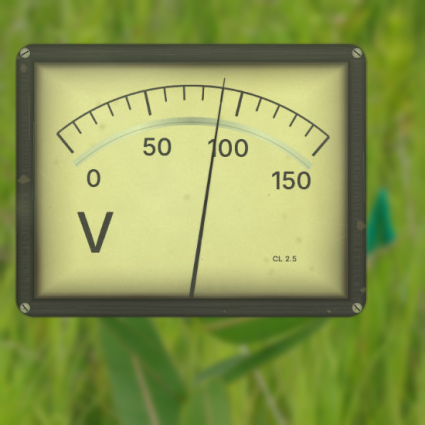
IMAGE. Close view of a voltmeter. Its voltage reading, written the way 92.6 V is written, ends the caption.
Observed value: 90 V
